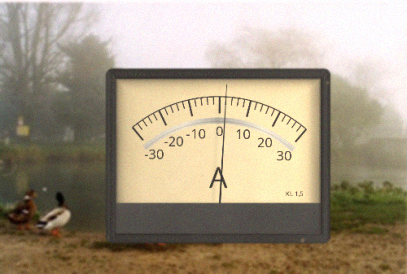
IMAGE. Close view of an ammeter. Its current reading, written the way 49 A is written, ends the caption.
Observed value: 2 A
